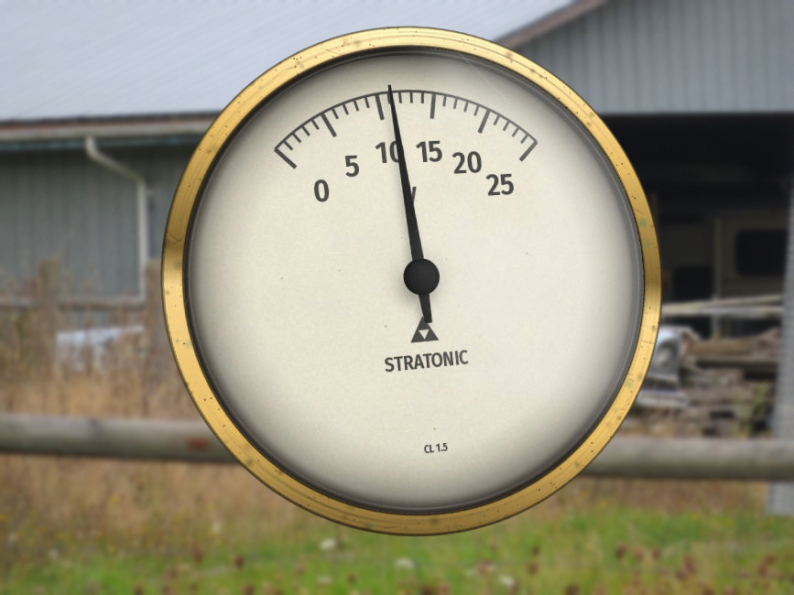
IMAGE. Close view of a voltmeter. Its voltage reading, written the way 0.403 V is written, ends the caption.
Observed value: 11 V
